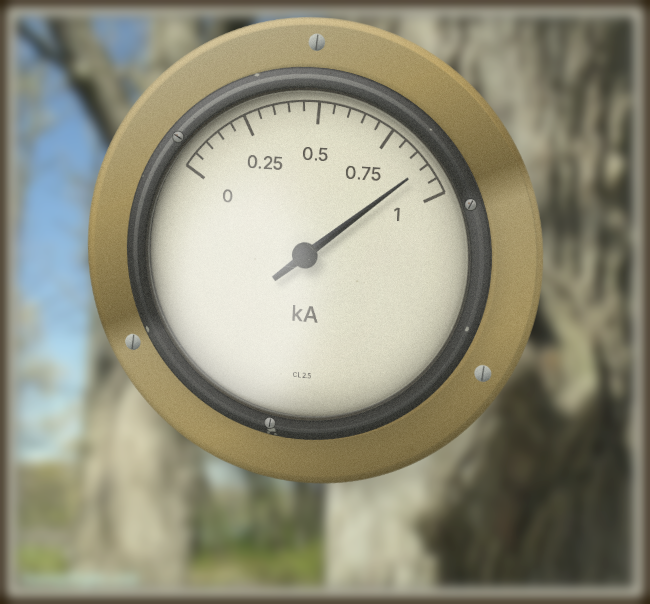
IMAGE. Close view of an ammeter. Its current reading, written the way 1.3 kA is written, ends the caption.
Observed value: 0.9 kA
